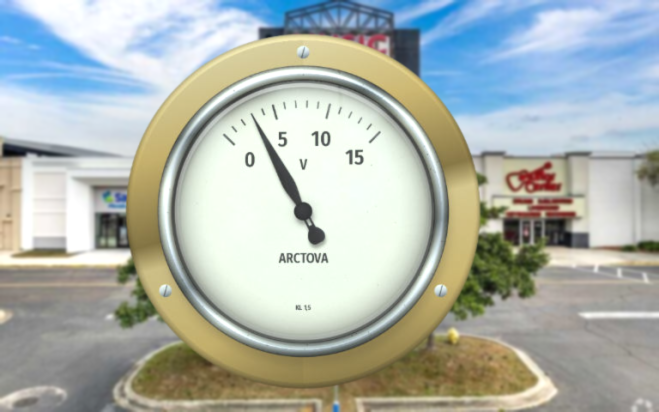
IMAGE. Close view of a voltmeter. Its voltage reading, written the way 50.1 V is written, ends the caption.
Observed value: 3 V
